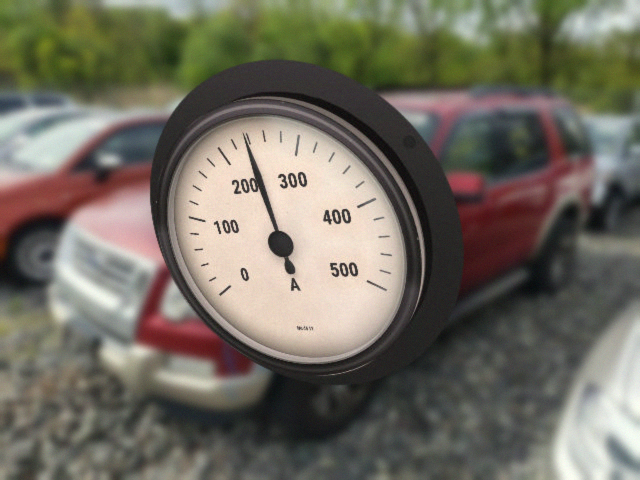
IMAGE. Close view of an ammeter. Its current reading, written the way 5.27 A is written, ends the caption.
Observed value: 240 A
